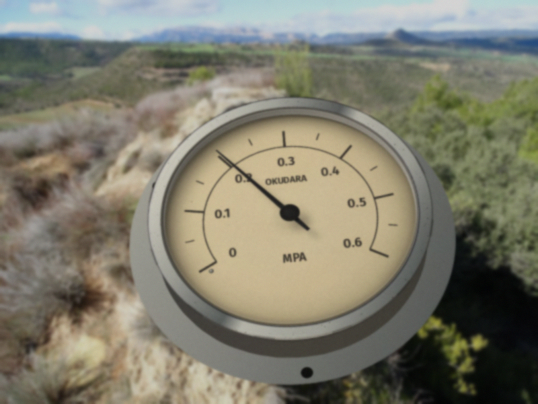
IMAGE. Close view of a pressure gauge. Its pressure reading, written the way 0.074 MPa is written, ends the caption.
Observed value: 0.2 MPa
